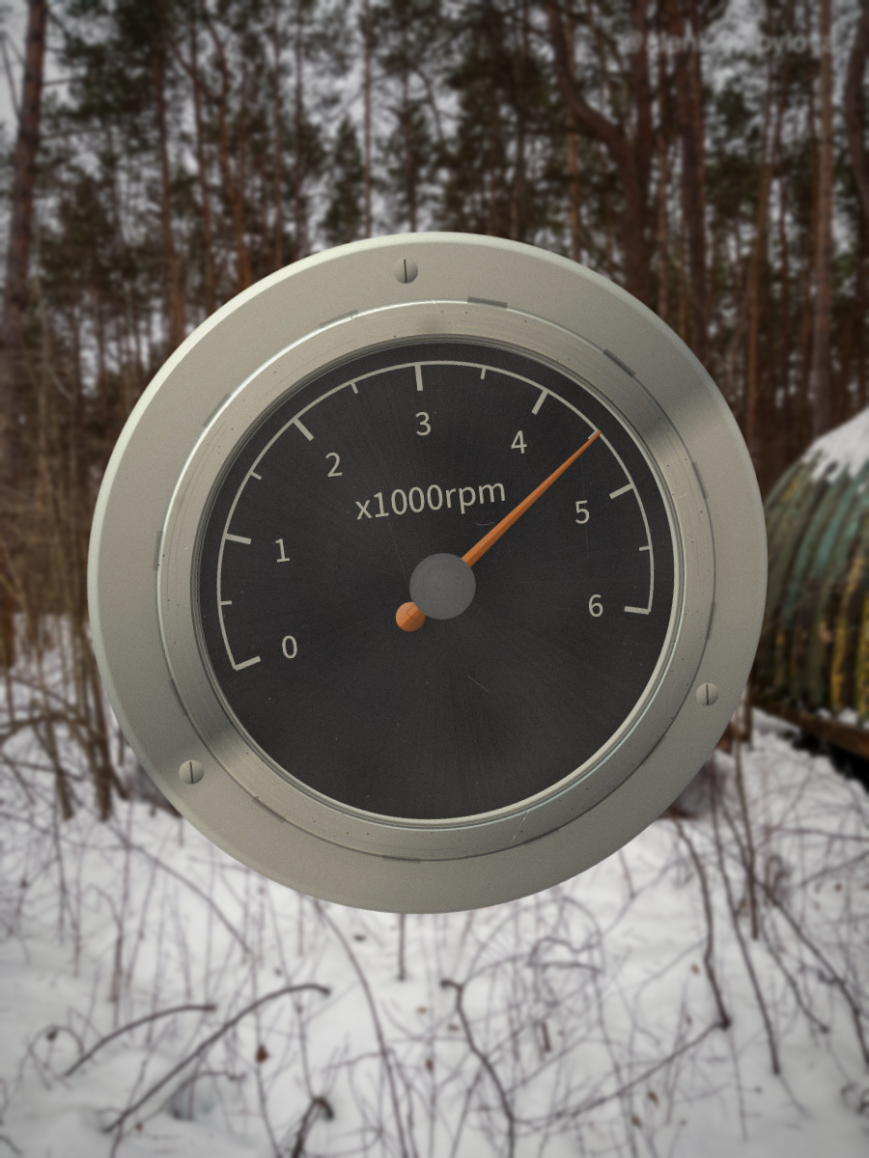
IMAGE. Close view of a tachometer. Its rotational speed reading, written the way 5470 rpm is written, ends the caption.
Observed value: 4500 rpm
